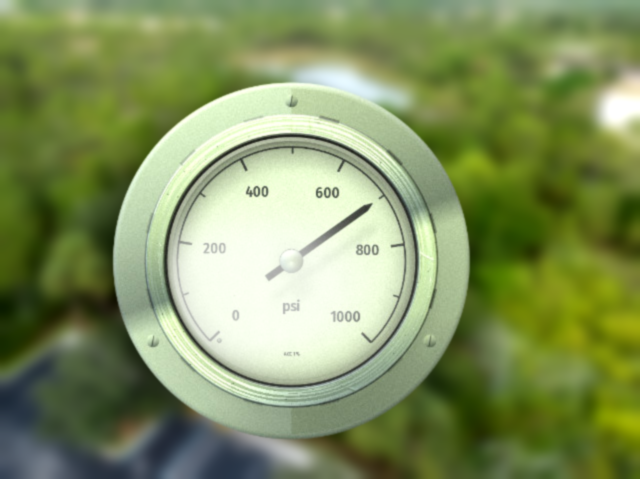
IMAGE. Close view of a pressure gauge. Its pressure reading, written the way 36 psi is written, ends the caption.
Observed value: 700 psi
